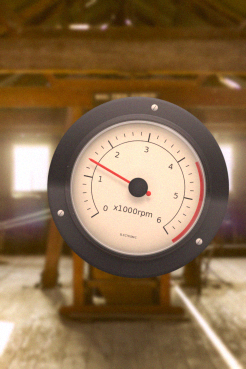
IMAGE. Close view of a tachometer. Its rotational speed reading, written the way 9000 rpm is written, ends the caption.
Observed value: 1400 rpm
